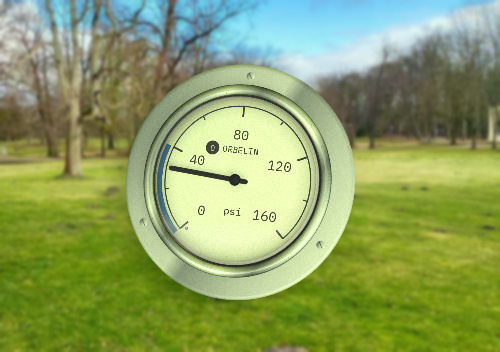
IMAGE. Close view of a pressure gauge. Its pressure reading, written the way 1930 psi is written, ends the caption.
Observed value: 30 psi
